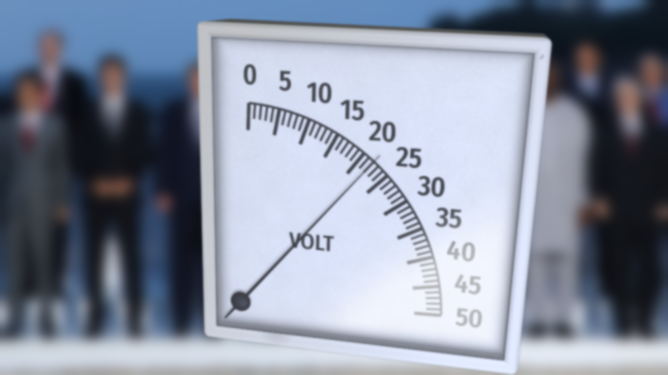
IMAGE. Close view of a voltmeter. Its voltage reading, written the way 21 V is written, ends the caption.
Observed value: 22 V
